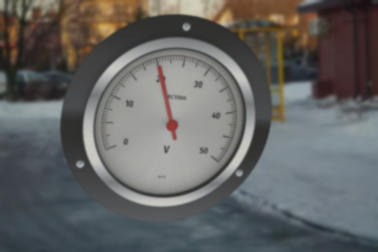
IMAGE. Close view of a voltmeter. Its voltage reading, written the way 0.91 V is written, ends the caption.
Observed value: 20 V
